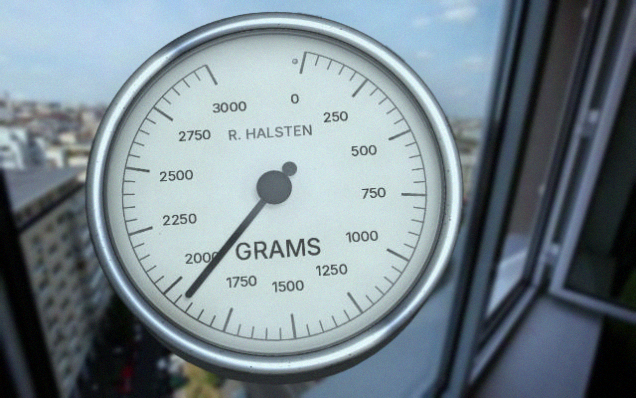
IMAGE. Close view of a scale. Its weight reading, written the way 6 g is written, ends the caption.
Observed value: 1925 g
